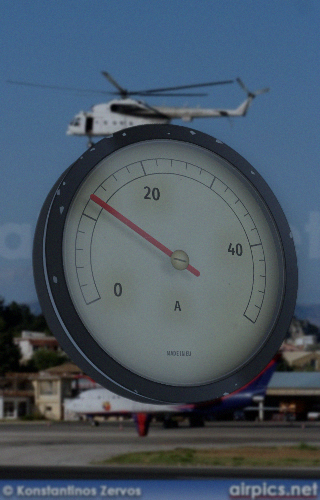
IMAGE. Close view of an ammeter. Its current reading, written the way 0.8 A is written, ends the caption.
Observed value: 12 A
